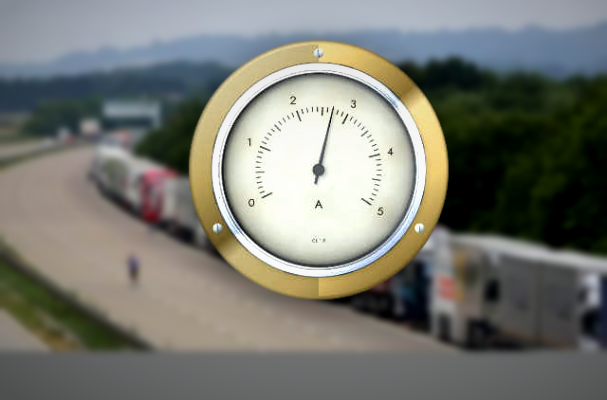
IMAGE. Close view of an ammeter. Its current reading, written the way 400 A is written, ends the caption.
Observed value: 2.7 A
